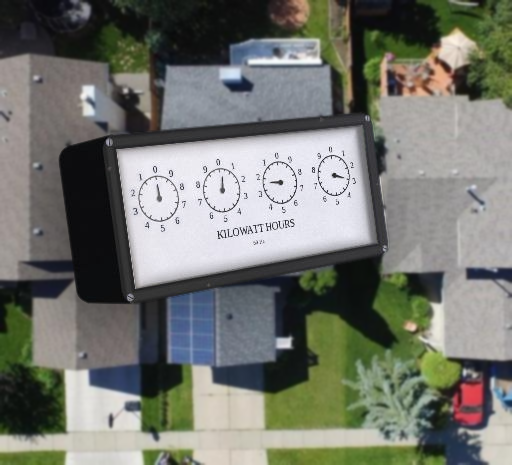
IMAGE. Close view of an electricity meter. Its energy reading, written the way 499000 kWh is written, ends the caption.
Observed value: 23 kWh
